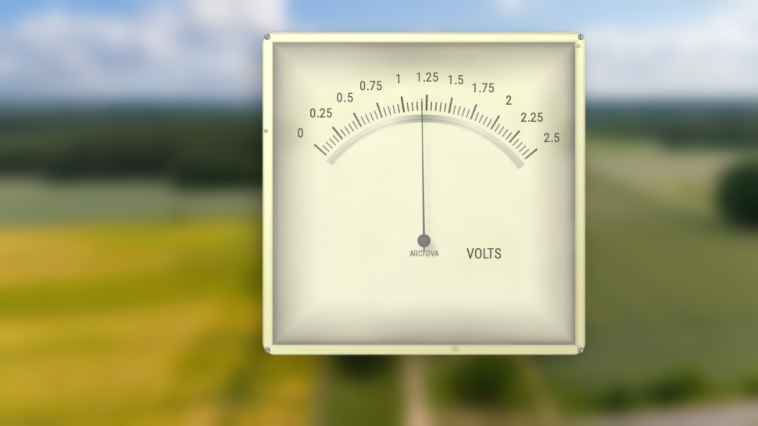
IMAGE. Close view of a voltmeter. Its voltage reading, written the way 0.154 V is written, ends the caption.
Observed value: 1.2 V
